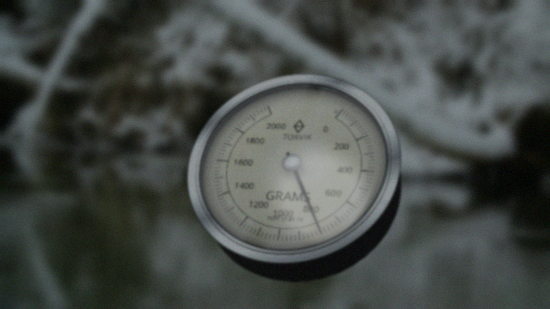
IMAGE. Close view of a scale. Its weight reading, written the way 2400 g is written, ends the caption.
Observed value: 800 g
